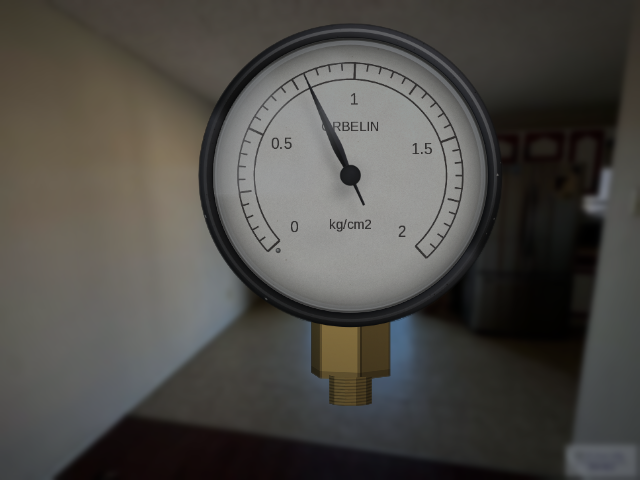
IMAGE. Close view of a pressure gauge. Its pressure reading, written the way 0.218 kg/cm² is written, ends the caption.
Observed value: 0.8 kg/cm²
